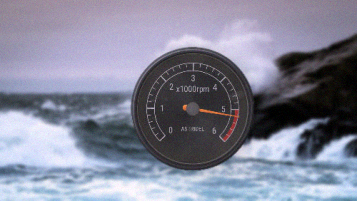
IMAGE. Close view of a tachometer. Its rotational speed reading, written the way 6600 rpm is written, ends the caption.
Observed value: 5200 rpm
